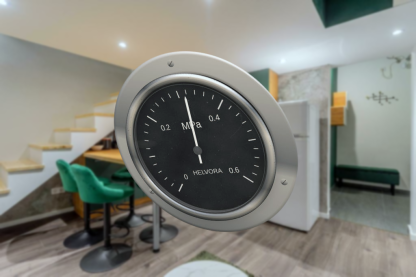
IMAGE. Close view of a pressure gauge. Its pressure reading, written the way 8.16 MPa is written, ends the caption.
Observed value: 0.32 MPa
